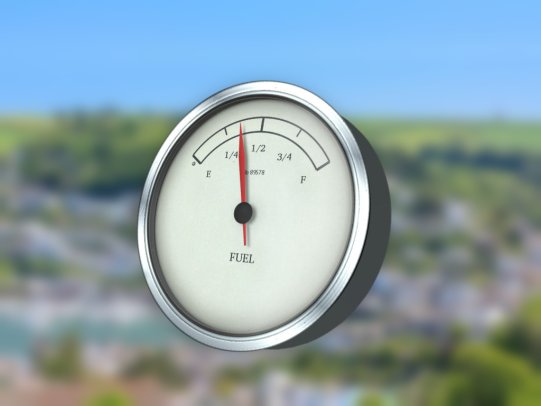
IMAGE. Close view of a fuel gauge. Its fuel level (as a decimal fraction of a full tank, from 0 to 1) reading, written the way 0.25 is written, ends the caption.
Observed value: 0.375
